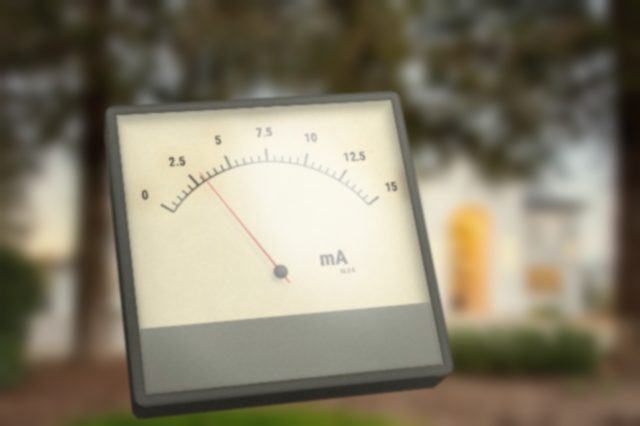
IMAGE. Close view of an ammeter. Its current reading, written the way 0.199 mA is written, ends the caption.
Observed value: 3 mA
